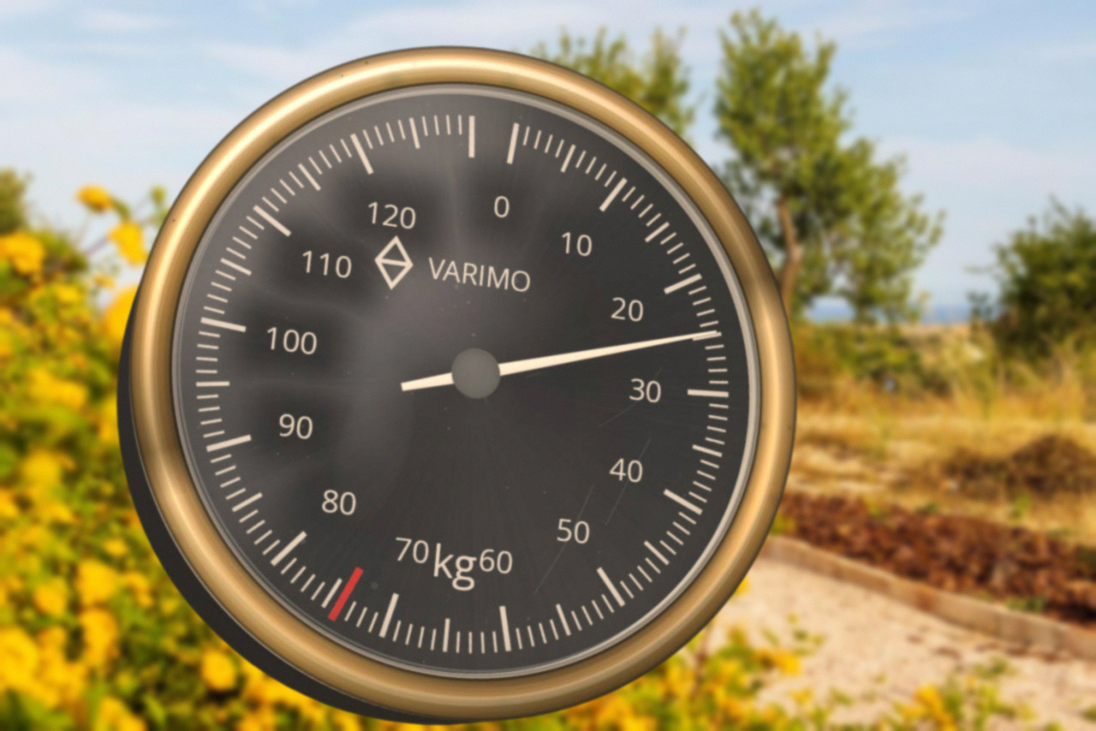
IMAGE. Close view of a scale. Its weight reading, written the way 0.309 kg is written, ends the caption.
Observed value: 25 kg
